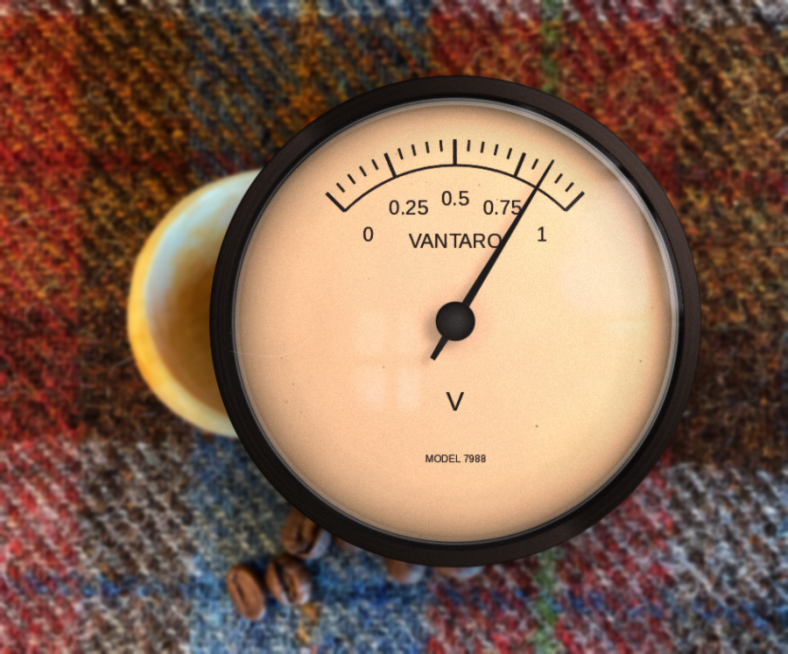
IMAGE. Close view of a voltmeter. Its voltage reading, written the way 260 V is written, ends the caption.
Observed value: 0.85 V
